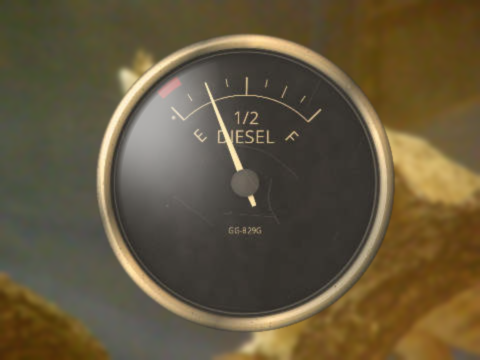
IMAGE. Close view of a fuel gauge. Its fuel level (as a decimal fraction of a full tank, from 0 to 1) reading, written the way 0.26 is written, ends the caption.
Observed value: 0.25
